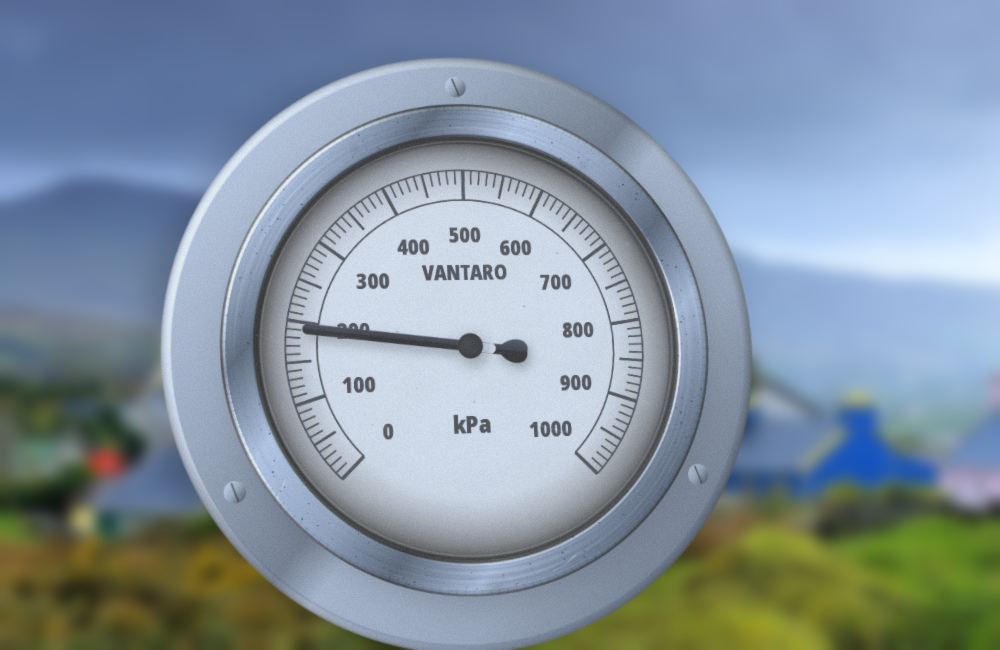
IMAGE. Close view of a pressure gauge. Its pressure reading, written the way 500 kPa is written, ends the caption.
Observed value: 190 kPa
